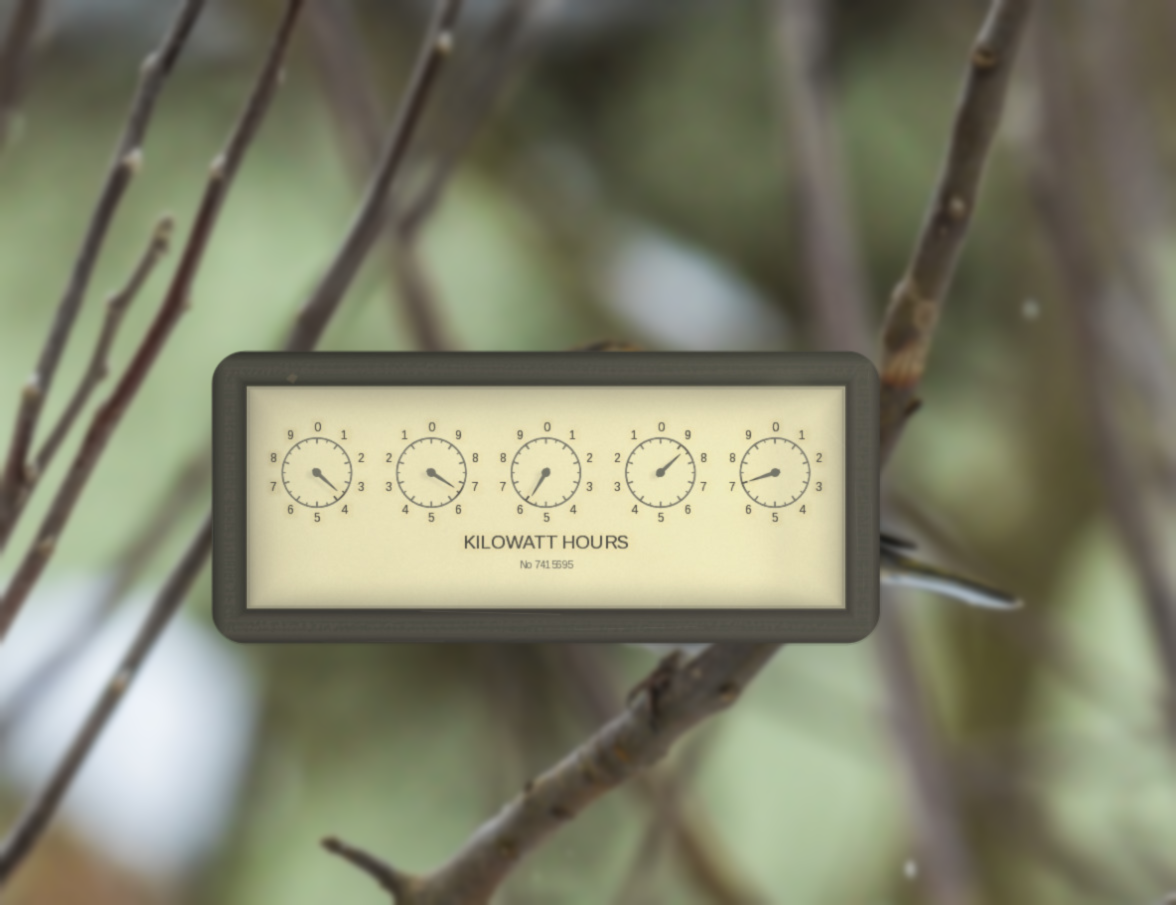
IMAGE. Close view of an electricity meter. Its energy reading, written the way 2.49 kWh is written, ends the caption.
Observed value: 36587 kWh
